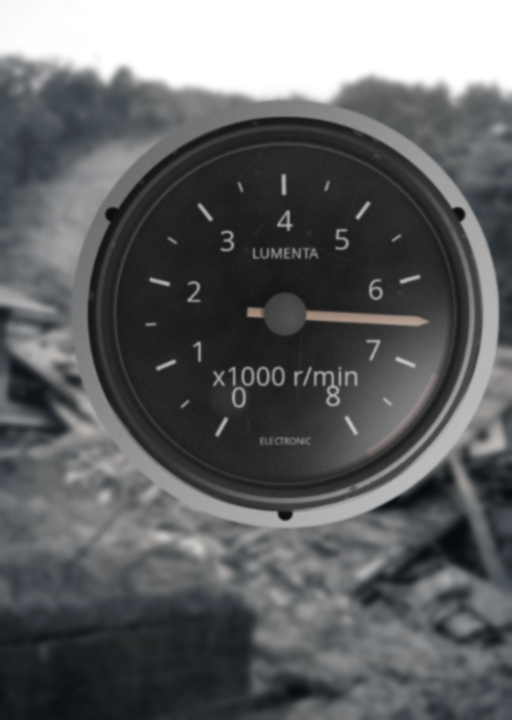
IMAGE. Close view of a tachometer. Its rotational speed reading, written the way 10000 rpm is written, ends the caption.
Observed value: 6500 rpm
